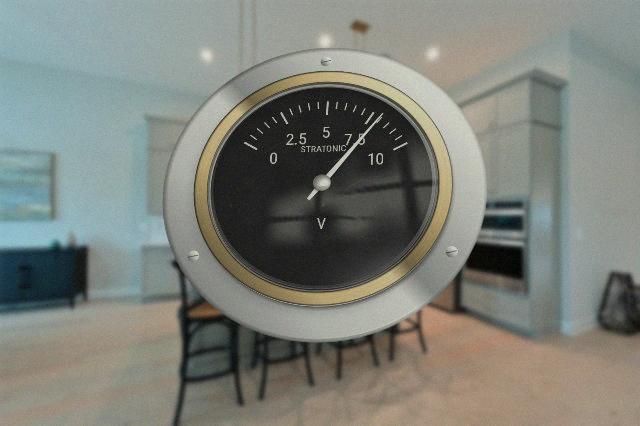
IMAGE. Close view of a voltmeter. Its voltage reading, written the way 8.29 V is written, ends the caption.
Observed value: 8 V
